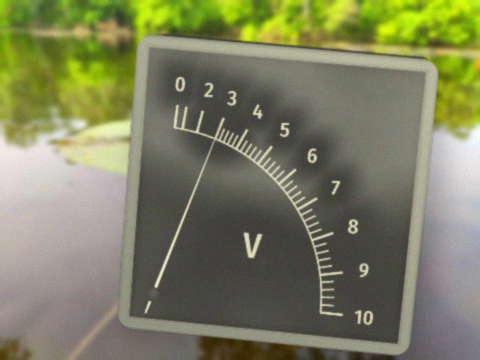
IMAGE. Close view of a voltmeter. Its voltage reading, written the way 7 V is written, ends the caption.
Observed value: 3 V
